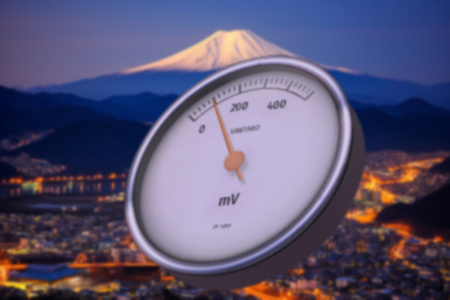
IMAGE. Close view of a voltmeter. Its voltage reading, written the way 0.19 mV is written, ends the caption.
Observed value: 100 mV
